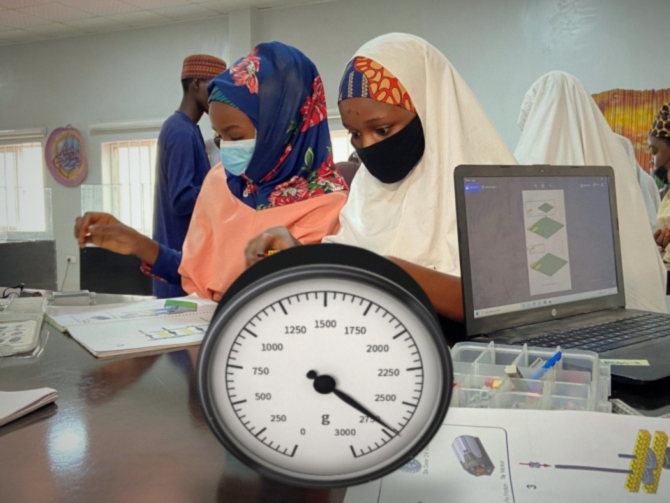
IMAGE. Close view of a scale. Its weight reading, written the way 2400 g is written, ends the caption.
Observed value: 2700 g
